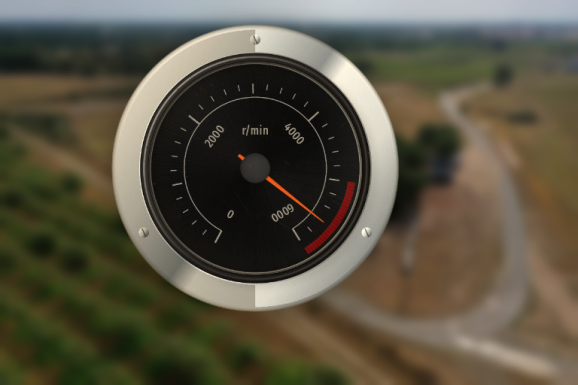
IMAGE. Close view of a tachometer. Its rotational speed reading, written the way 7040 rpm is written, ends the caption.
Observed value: 5600 rpm
